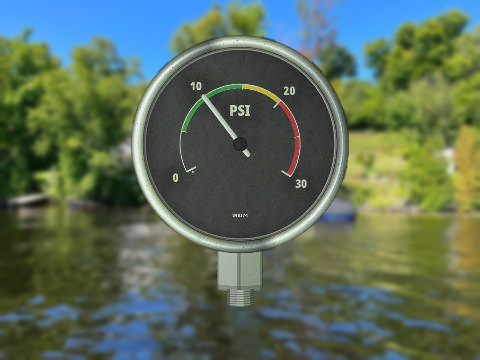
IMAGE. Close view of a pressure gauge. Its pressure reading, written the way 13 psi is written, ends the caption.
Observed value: 10 psi
